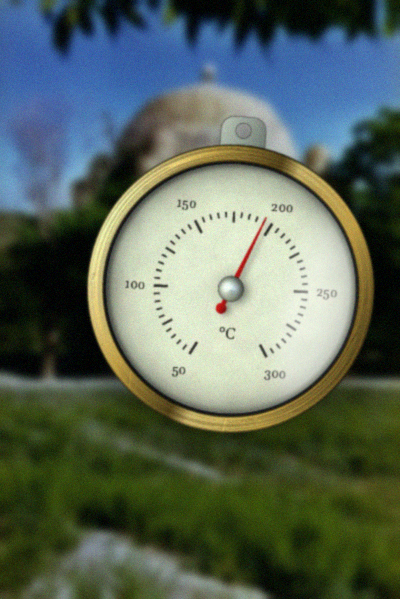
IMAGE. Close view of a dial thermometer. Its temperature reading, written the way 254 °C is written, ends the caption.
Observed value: 195 °C
